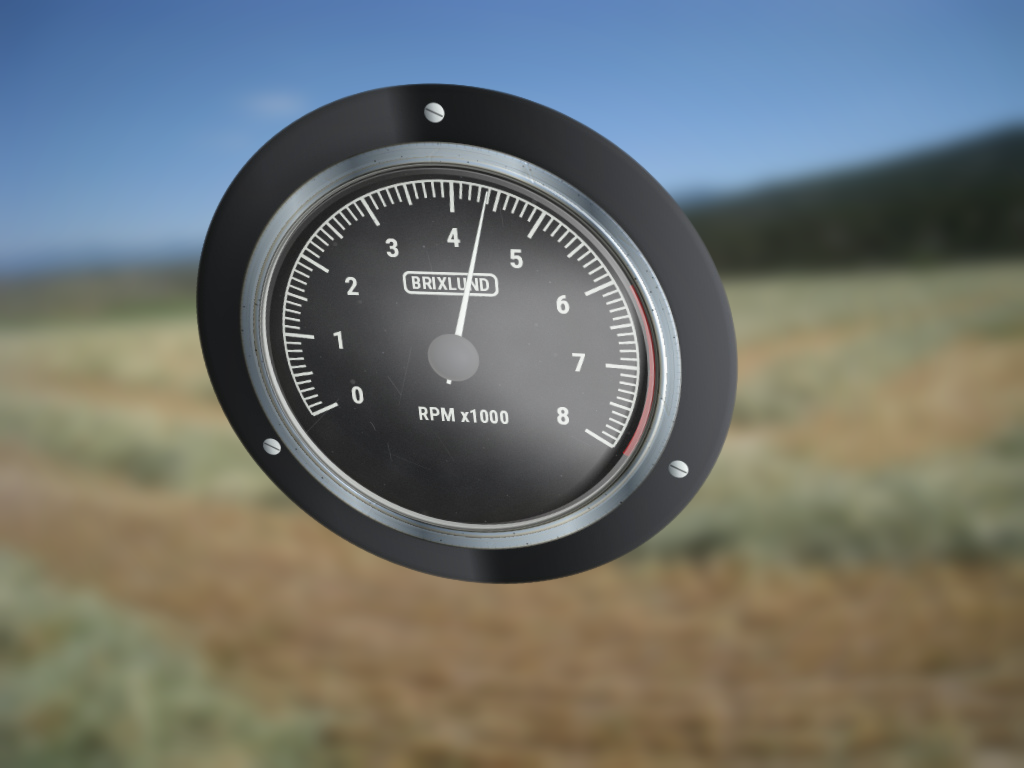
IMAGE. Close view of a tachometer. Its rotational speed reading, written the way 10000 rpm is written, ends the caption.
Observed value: 4400 rpm
